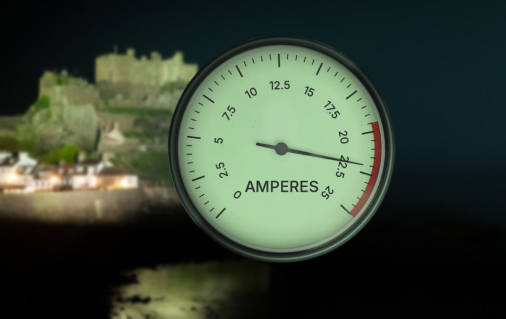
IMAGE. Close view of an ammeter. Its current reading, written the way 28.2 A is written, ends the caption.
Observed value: 22 A
